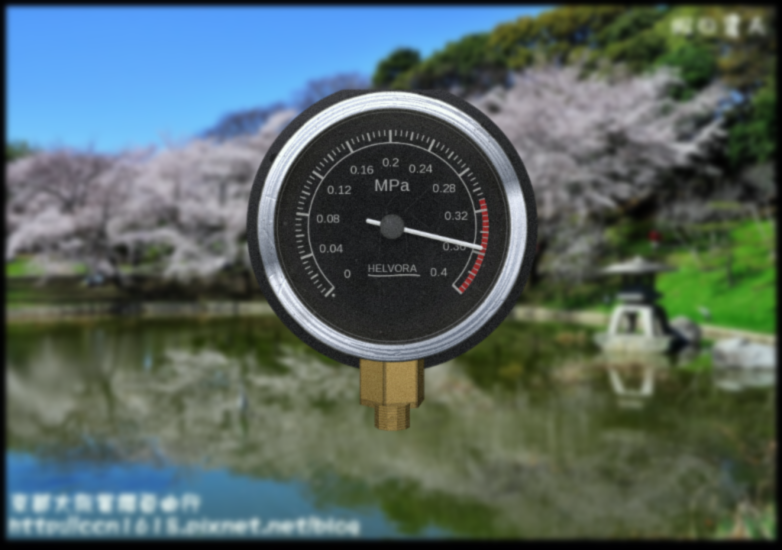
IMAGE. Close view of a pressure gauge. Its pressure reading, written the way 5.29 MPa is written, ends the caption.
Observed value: 0.355 MPa
